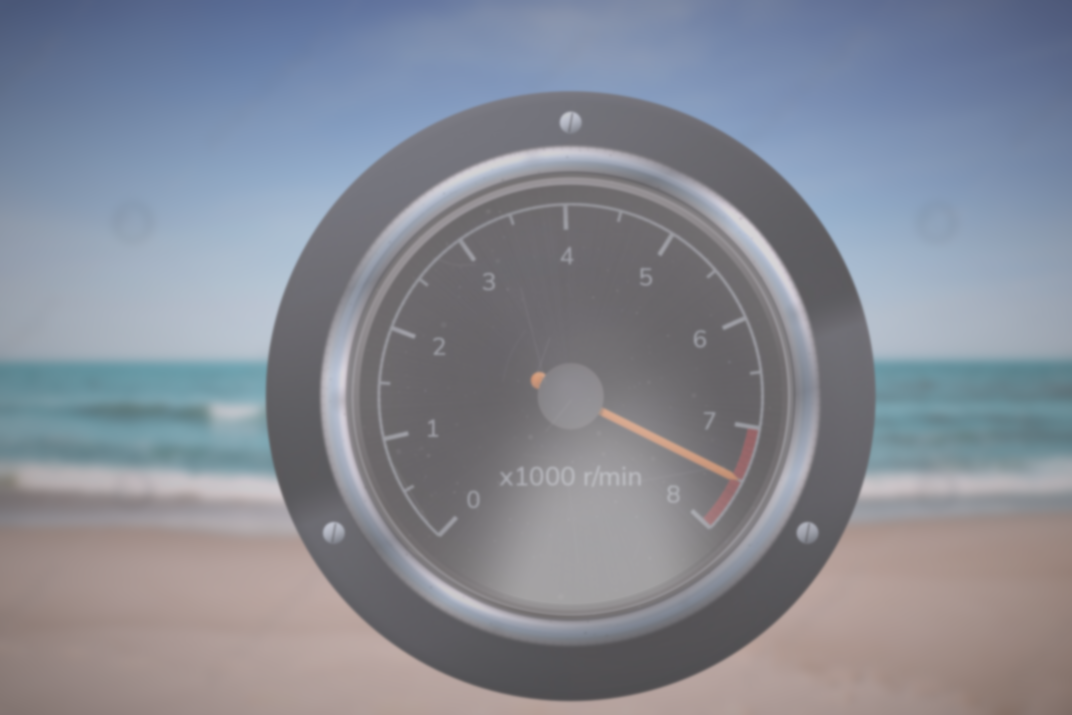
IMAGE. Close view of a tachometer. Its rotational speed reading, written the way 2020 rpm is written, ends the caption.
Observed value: 7500 rpm
